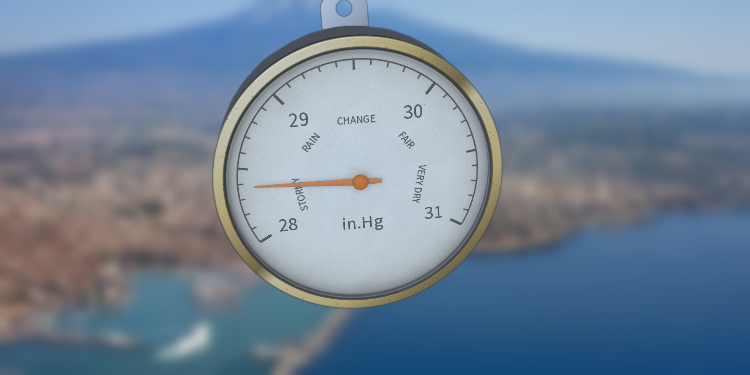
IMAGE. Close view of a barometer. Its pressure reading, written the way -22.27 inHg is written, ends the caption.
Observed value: 28.4 inHg
